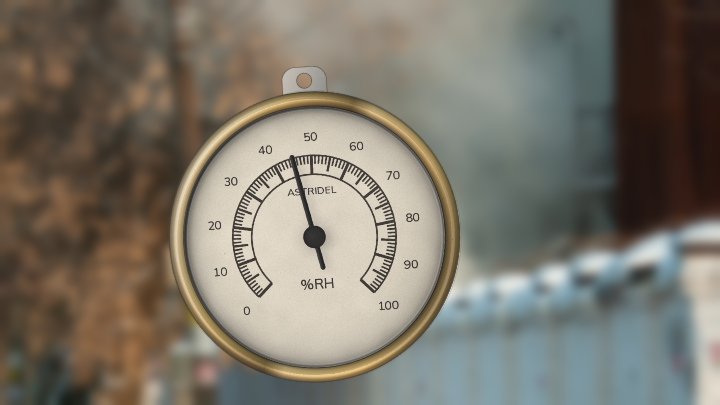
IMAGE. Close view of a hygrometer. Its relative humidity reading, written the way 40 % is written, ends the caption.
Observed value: 45 %
